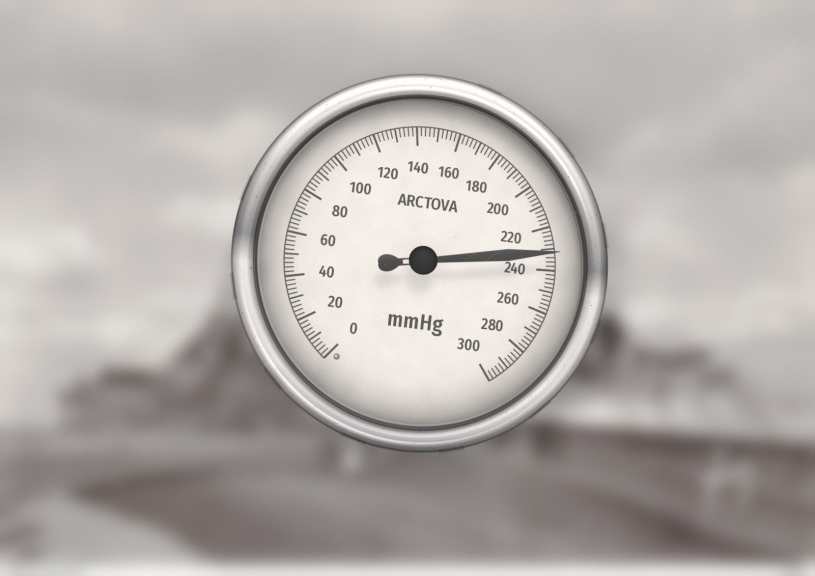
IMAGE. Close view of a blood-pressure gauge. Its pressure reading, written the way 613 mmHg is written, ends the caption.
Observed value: 232 mmHg
